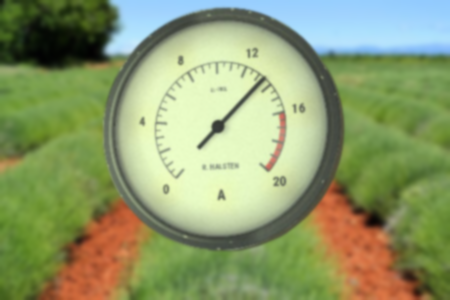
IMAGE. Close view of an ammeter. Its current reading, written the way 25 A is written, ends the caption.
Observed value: 13.5 A
